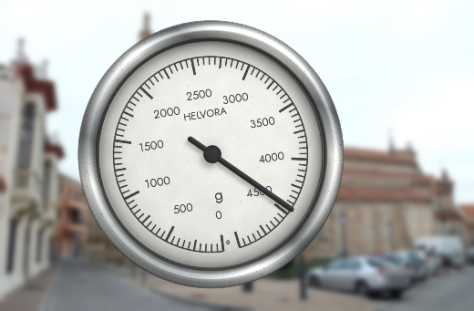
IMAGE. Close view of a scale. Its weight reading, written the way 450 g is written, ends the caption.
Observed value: 4450 g
